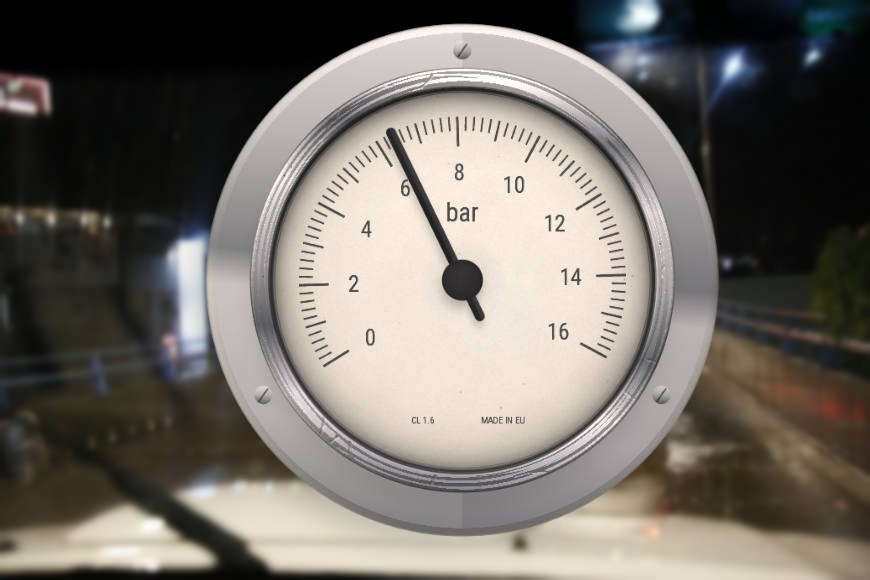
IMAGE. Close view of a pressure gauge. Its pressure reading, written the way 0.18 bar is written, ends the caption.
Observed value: 6.4 bar
